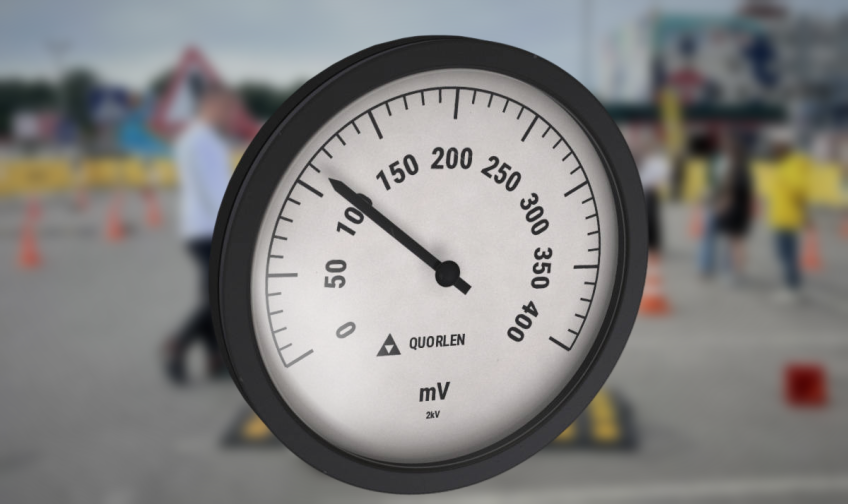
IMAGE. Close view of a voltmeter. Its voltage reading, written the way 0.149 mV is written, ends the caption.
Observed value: 110 mV
